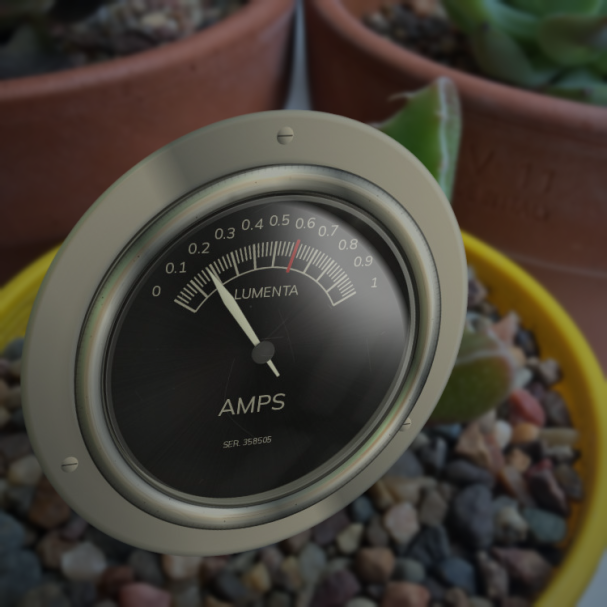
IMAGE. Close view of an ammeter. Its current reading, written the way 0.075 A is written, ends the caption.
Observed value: 0.18 A
